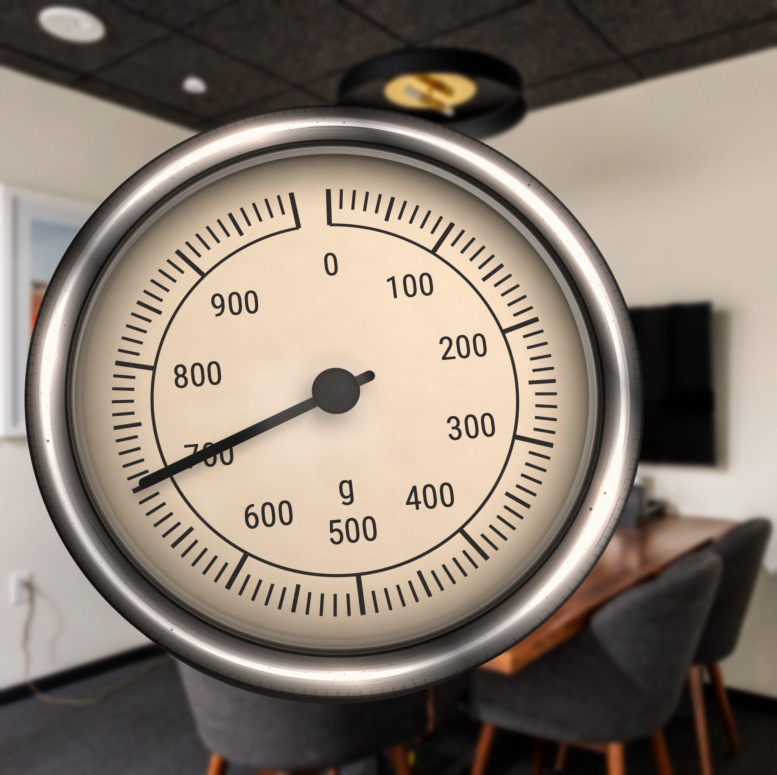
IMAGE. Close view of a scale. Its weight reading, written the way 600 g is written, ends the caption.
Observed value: 700 g
